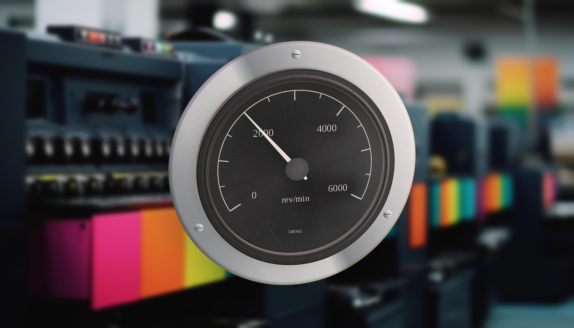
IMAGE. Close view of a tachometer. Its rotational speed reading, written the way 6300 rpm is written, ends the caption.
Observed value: 2000 rpm
